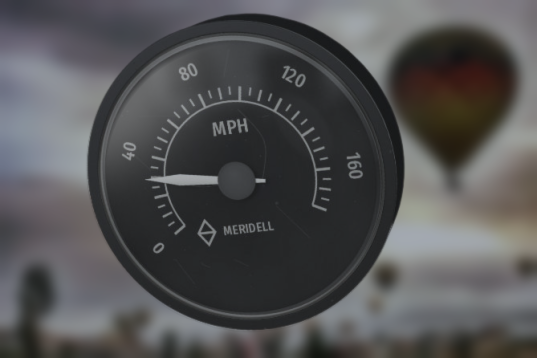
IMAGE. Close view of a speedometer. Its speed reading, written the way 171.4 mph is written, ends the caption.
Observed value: 30 mph
